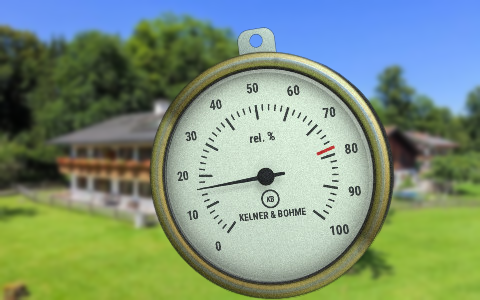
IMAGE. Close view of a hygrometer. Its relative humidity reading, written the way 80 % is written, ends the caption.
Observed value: 16 %
